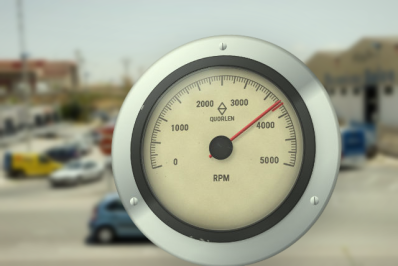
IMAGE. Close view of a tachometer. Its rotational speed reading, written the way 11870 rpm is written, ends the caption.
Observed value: 3750 rpm
